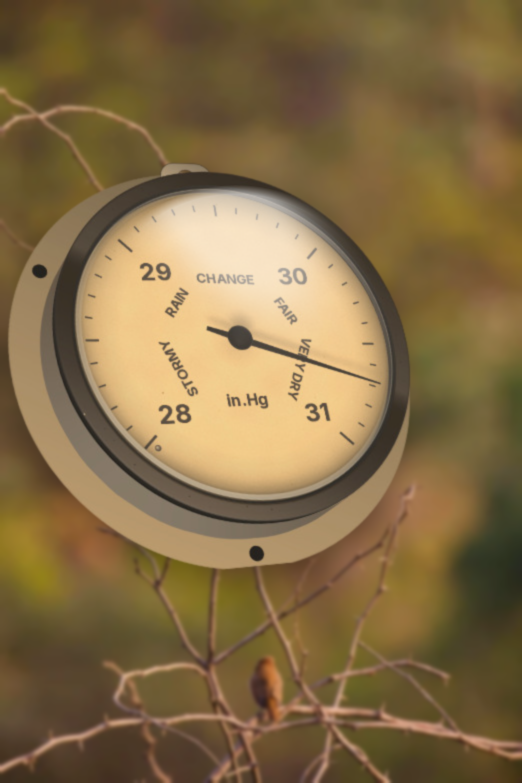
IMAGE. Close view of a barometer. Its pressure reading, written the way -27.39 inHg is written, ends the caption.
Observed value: 30.7 inHg
